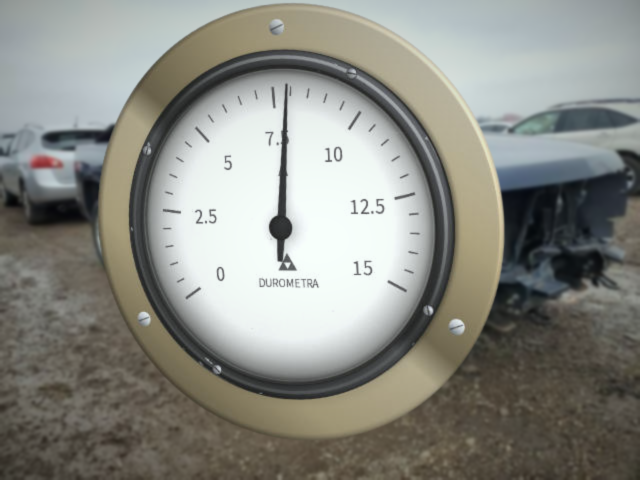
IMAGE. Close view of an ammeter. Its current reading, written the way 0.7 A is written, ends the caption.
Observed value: 8 A
